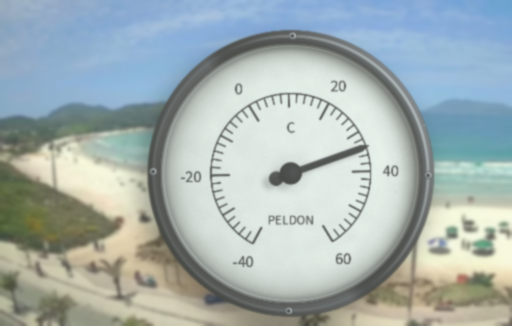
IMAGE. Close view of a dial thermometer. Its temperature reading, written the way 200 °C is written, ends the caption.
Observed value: 34 °C
